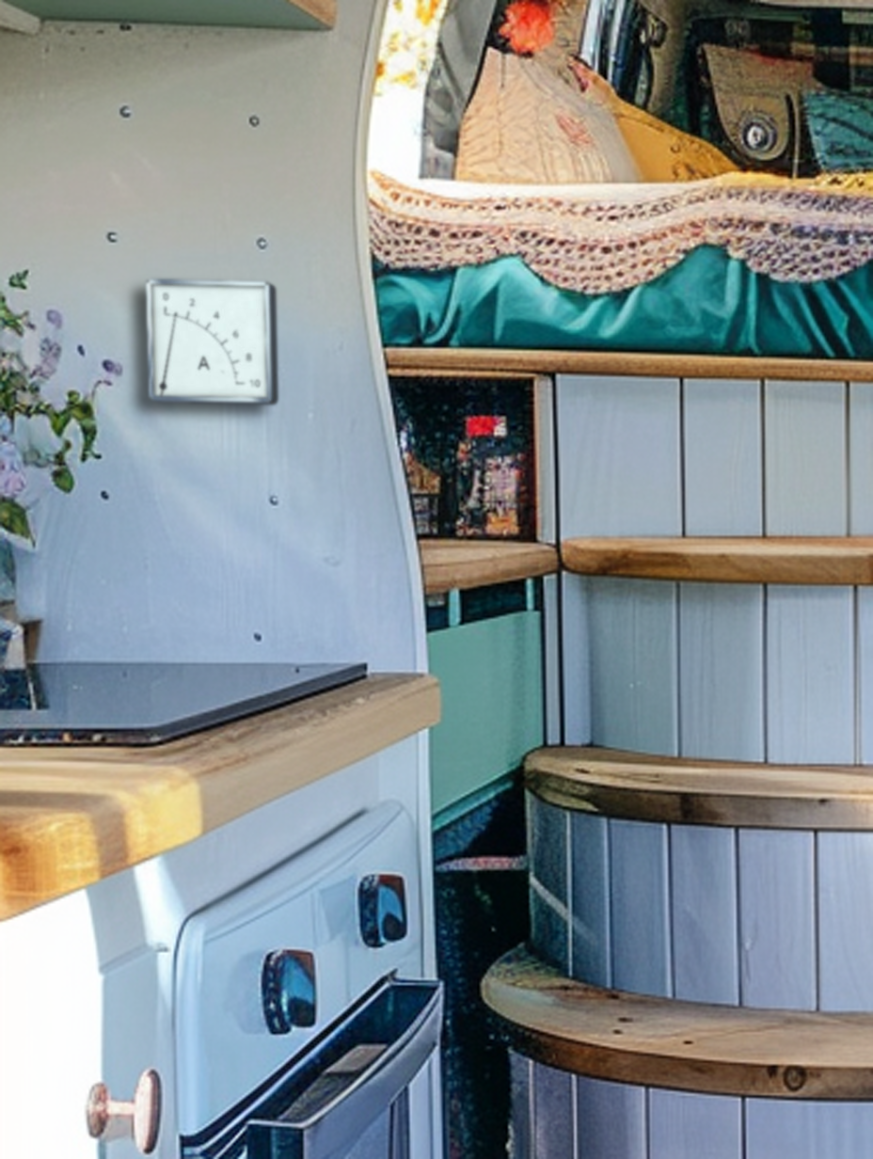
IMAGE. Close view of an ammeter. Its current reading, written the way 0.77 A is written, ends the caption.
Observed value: 1 A
